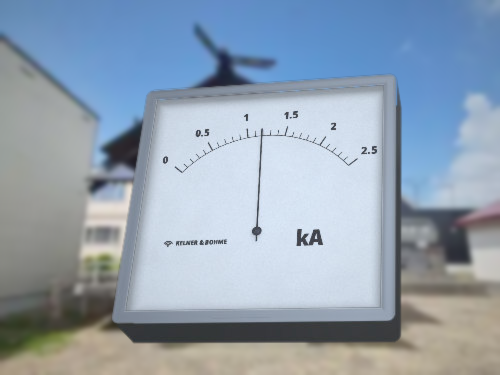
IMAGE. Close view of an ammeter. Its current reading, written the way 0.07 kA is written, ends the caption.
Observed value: 1.2 kA
